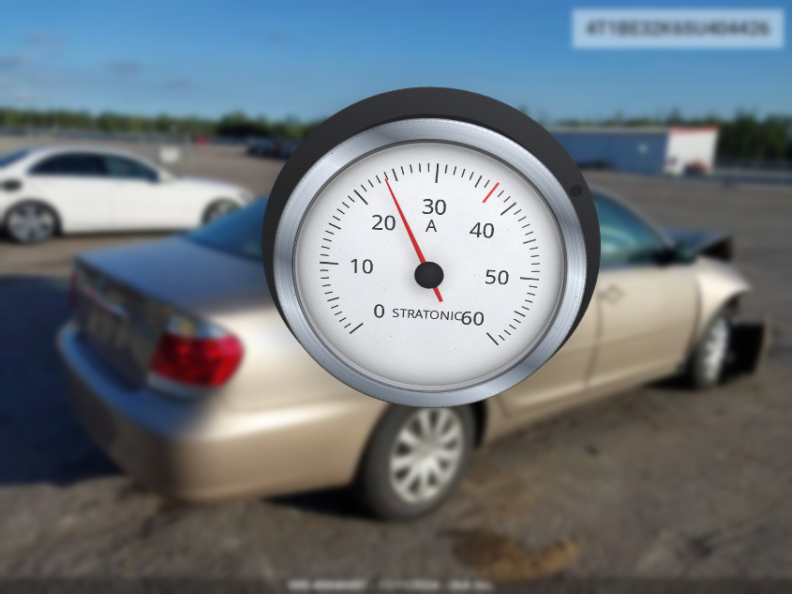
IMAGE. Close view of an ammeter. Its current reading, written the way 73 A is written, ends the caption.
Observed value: 24 A
